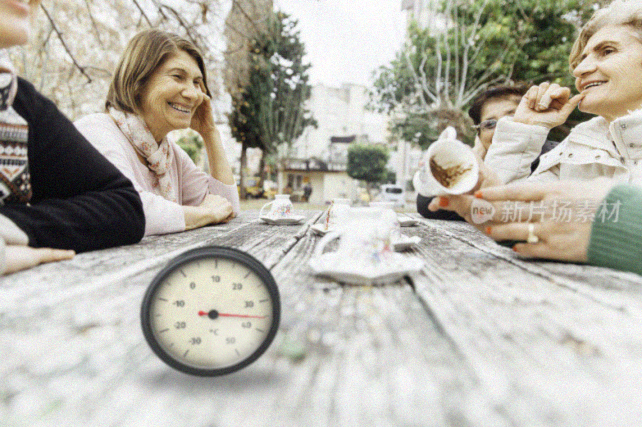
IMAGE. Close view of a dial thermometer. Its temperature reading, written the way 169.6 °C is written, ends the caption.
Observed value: 35 °C
